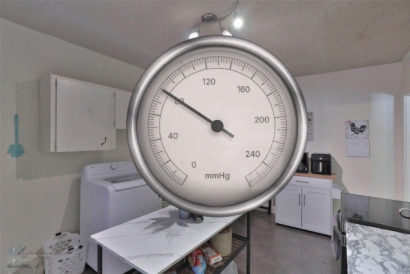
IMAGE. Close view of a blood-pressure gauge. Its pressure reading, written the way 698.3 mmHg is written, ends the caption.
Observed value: 80 mmHg
